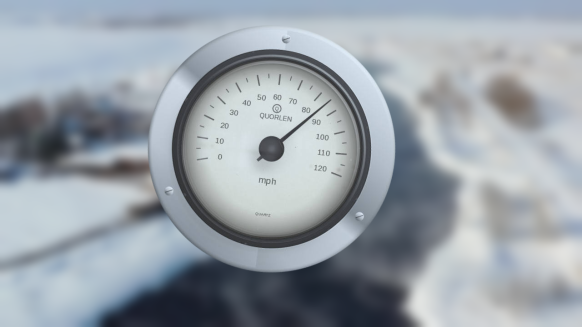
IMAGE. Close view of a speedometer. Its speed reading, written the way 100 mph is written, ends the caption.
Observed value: 85 mph
